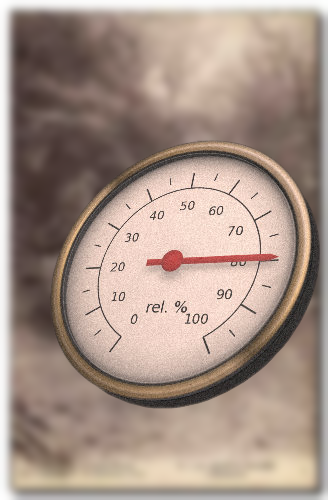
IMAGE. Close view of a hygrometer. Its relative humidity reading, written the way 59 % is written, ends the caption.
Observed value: 80 %
